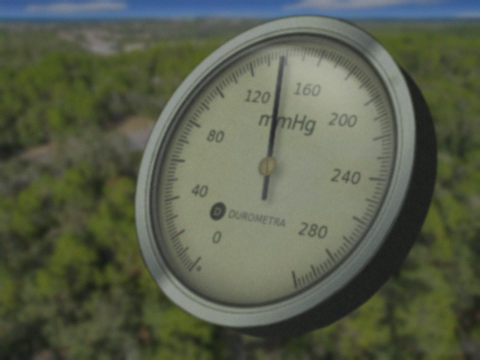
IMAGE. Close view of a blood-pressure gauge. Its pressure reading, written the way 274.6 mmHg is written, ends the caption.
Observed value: 140 mmHg
